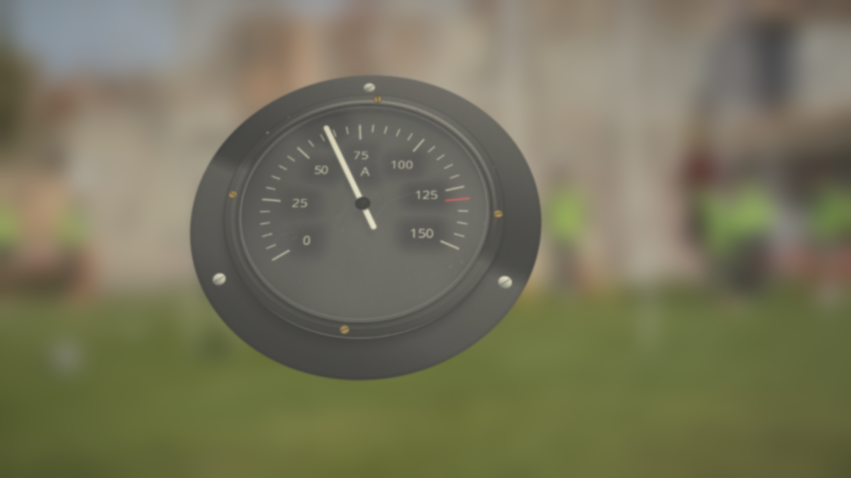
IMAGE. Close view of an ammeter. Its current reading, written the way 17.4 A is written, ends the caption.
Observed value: 62.5 A
